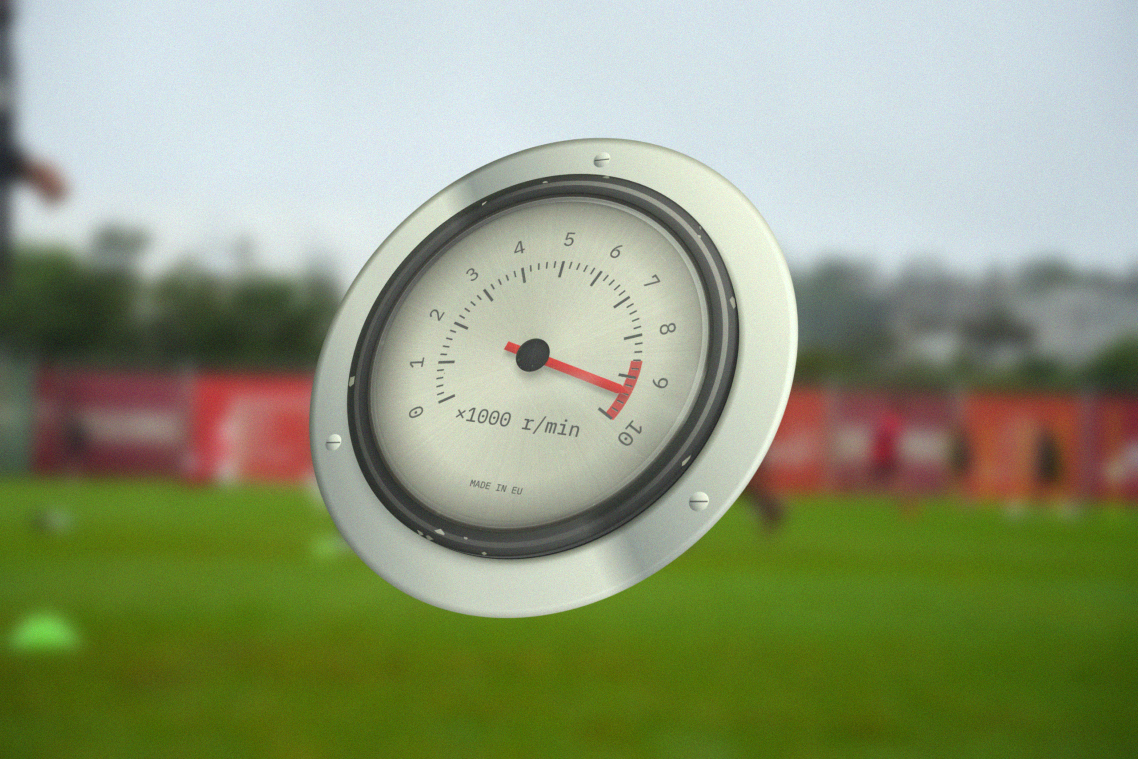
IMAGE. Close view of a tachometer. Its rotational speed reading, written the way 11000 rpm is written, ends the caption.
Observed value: 9400 rpm
